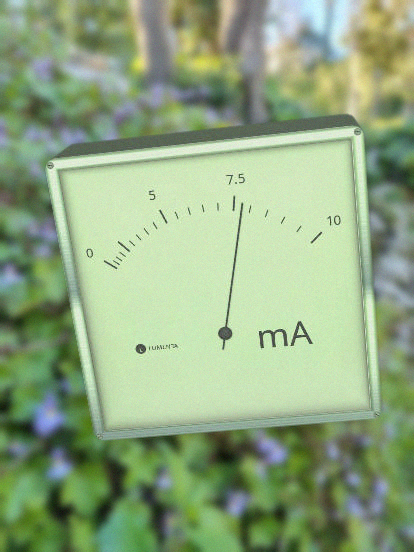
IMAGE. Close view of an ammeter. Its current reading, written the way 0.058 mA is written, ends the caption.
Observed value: 7.75 mA
